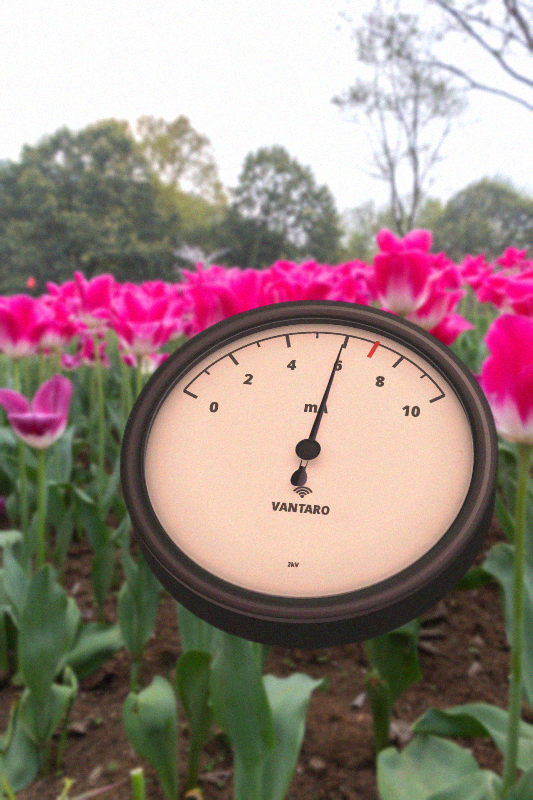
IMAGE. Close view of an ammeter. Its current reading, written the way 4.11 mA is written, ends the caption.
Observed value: 6 mA
